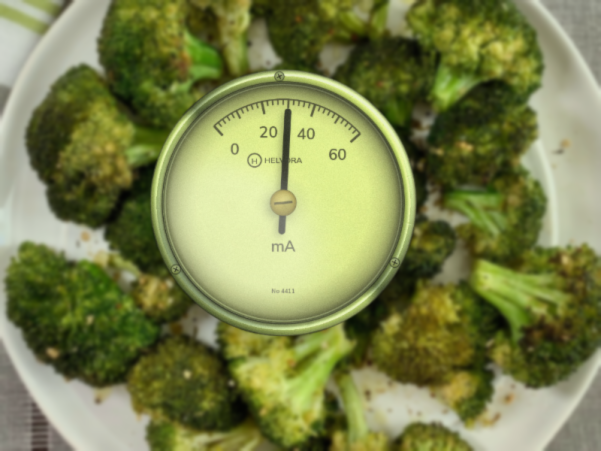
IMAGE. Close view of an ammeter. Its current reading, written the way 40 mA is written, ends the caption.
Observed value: 30 mA
